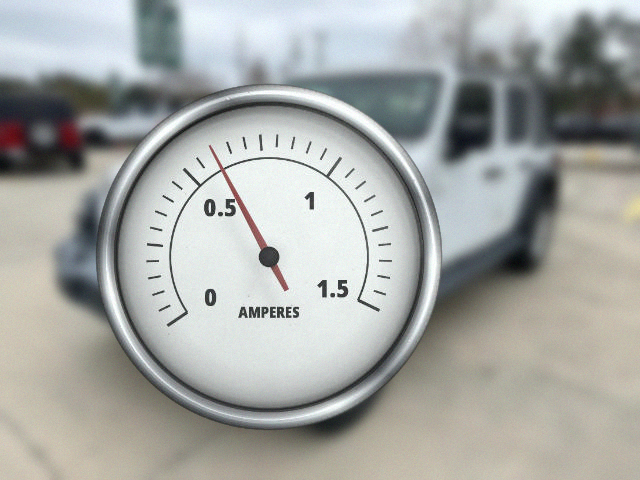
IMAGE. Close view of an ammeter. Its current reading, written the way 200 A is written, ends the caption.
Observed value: 0.6 A
